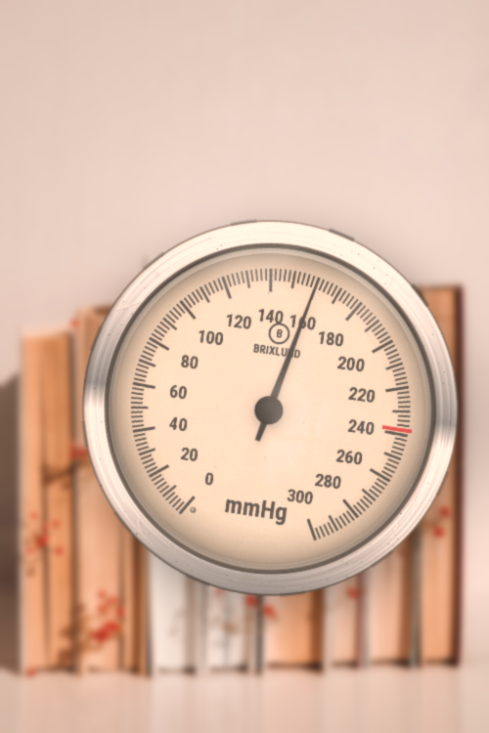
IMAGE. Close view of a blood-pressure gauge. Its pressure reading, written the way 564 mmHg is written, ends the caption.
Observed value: 160 mmHg
